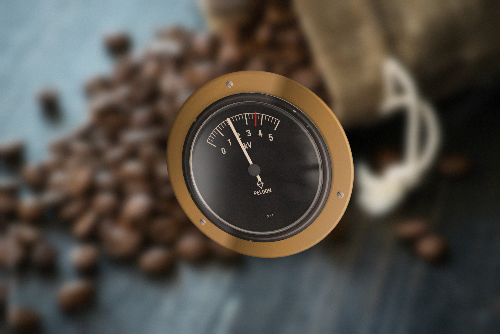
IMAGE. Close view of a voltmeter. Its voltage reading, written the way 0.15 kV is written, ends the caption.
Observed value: 2 kV
